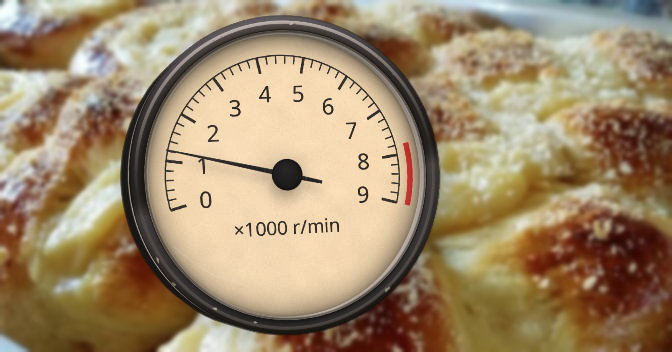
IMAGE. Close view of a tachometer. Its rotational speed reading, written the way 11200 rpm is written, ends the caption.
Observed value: 1200 rpm
